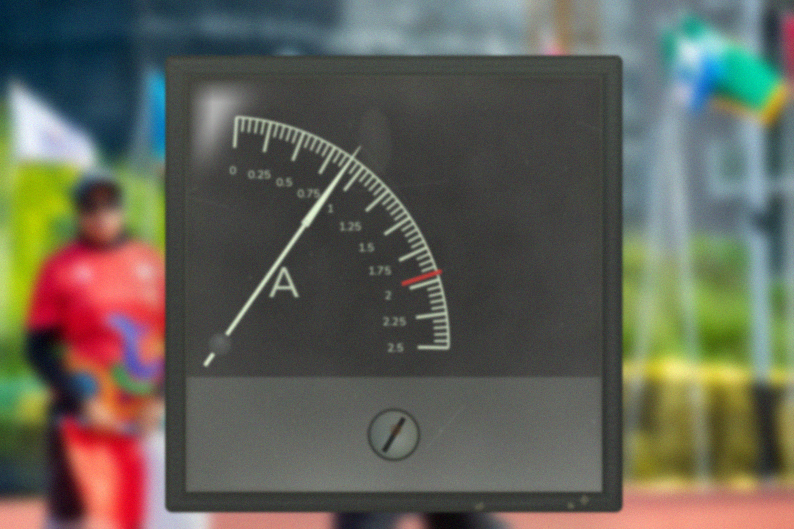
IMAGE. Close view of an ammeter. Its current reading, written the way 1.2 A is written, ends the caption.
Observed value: 0.9 A
